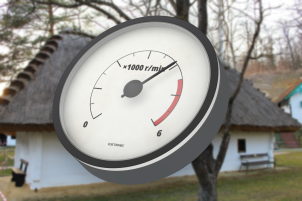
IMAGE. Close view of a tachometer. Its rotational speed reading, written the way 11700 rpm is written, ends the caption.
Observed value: 4000 rpm
